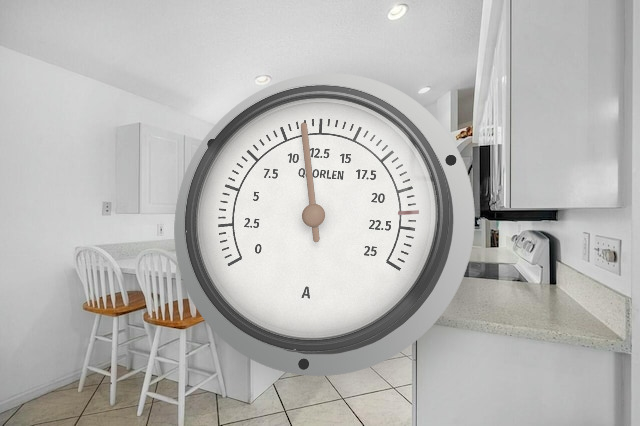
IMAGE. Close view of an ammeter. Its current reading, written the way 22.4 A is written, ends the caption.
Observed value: 11.5 A
